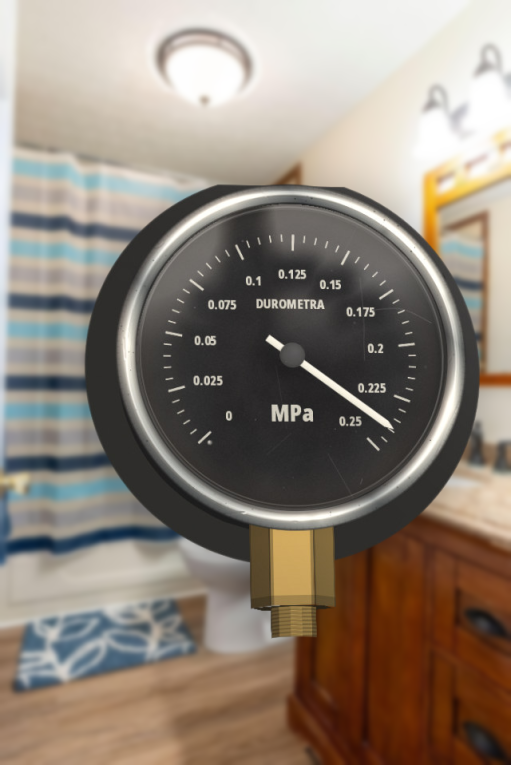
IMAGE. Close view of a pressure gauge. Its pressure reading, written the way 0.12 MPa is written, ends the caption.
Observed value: 0.24 MPa
